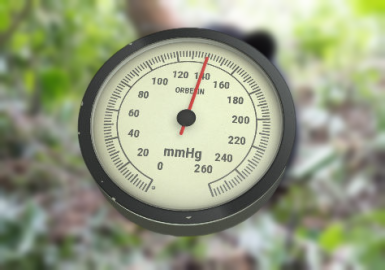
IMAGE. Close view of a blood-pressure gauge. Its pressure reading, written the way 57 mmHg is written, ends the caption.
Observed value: 140 mmHg
